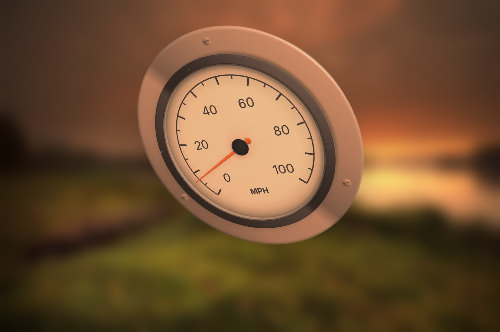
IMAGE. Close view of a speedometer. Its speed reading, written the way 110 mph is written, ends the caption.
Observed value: 7.5 mph
